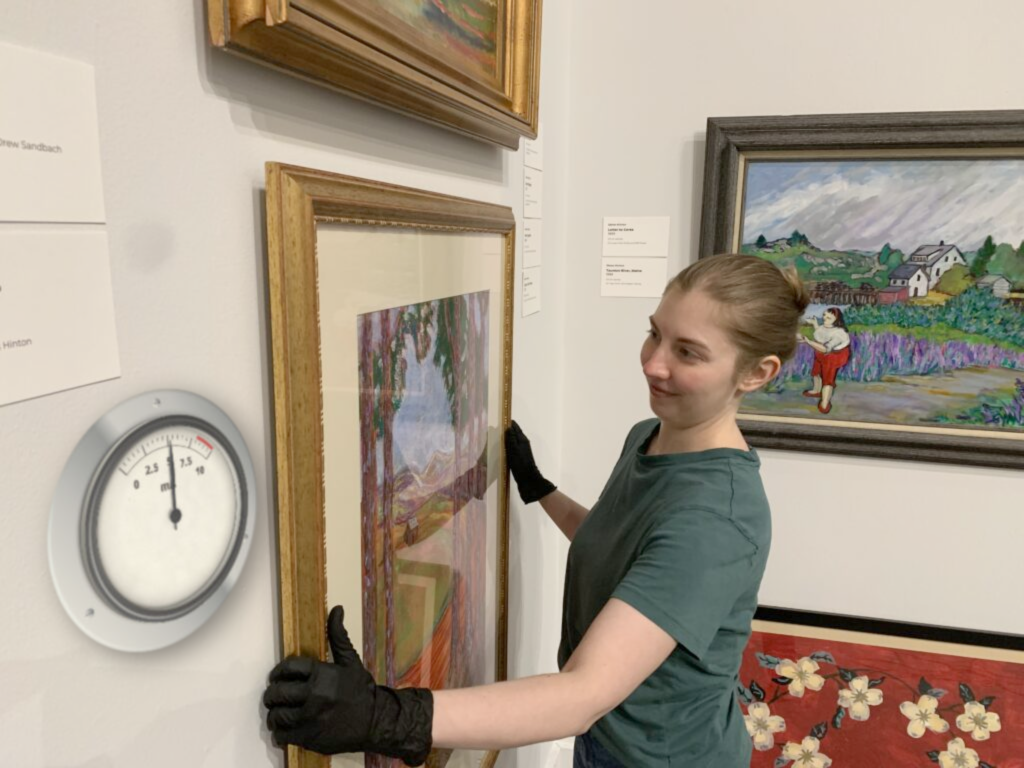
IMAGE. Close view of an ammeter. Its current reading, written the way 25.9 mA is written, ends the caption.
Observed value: 5 mA
